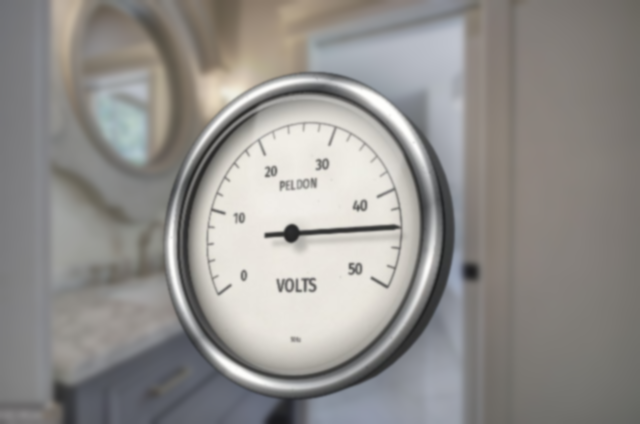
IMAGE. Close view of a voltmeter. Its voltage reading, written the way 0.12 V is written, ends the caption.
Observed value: 44 V
